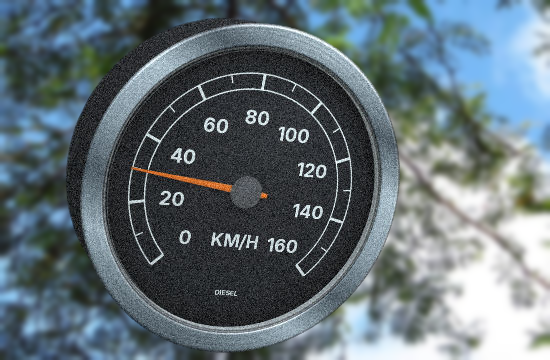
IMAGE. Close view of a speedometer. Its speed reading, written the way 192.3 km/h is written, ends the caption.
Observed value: 30 km/h
